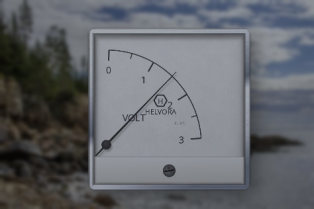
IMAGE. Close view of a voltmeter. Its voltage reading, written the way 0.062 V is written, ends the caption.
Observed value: 1.5 V
